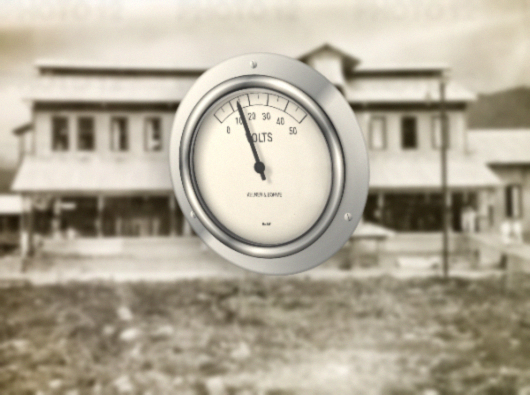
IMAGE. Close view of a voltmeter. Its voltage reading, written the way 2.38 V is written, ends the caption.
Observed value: 15 V
